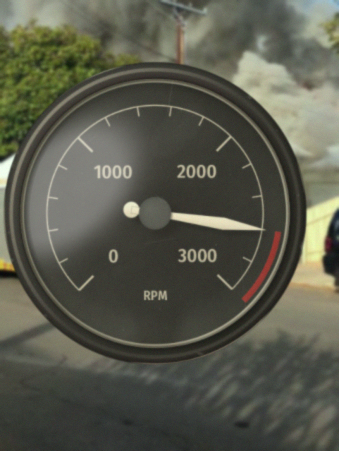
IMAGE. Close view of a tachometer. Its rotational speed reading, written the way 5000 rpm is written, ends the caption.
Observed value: 2600 rpm
